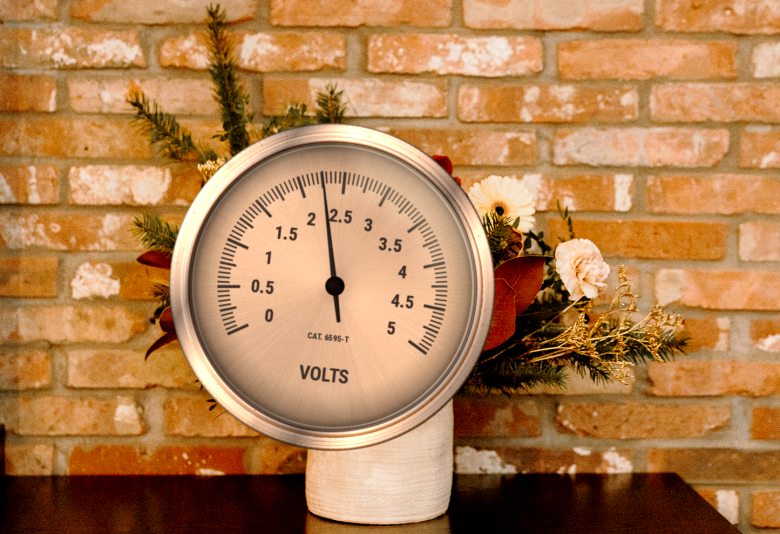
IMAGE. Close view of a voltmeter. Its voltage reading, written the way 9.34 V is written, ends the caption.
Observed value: 2.25 V
